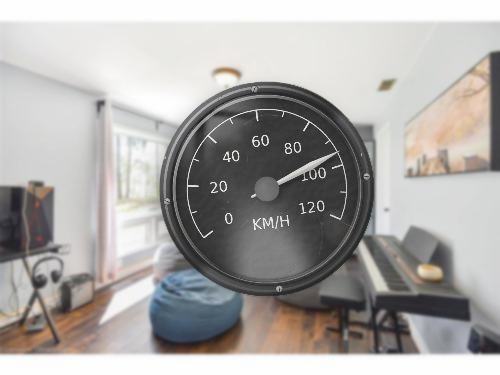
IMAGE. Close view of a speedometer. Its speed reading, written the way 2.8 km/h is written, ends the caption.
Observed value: 95 km/h
